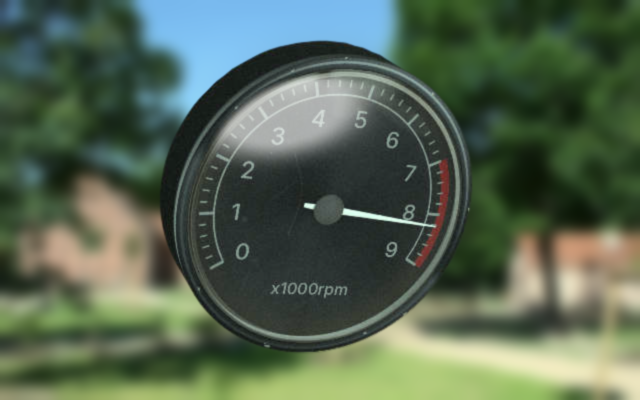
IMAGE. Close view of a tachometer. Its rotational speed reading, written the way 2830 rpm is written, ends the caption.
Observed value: 8200 rpm
